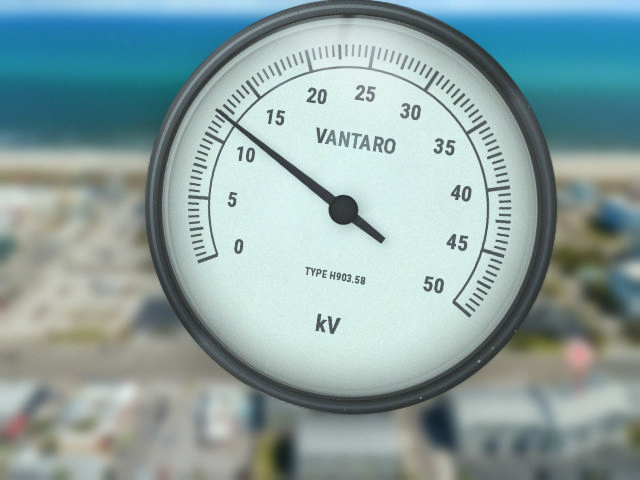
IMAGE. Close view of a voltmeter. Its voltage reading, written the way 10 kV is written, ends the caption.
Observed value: 12 kV
